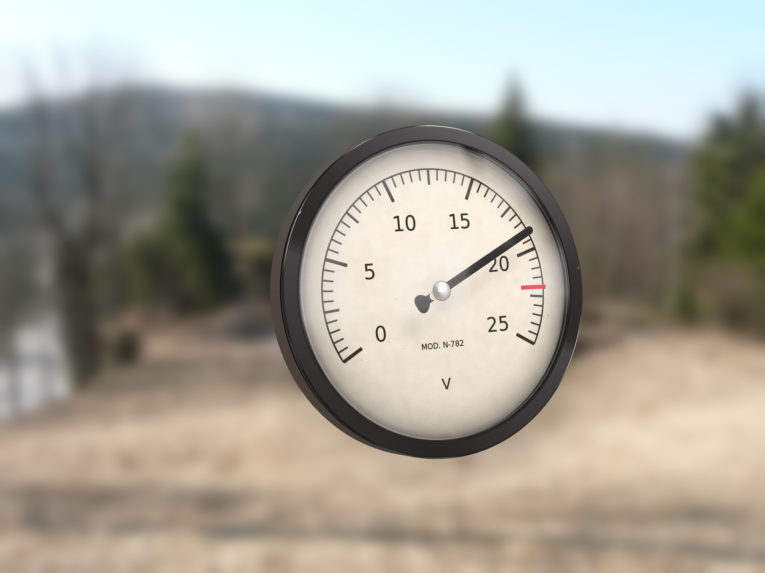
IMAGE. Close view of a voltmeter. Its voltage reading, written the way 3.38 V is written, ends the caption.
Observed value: 19 V
